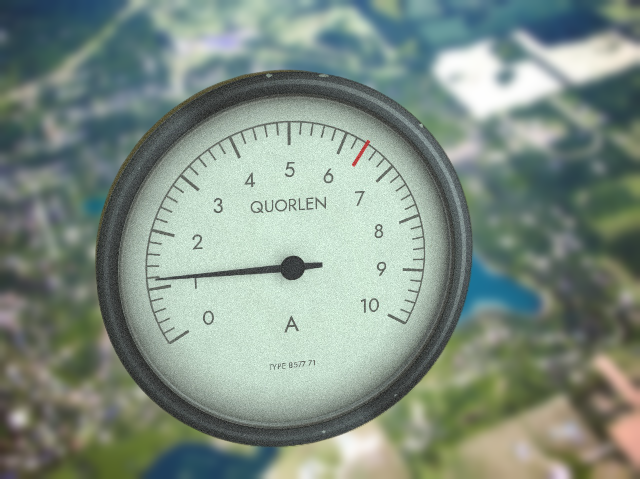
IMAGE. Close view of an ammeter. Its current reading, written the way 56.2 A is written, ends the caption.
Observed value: 1.2 A
